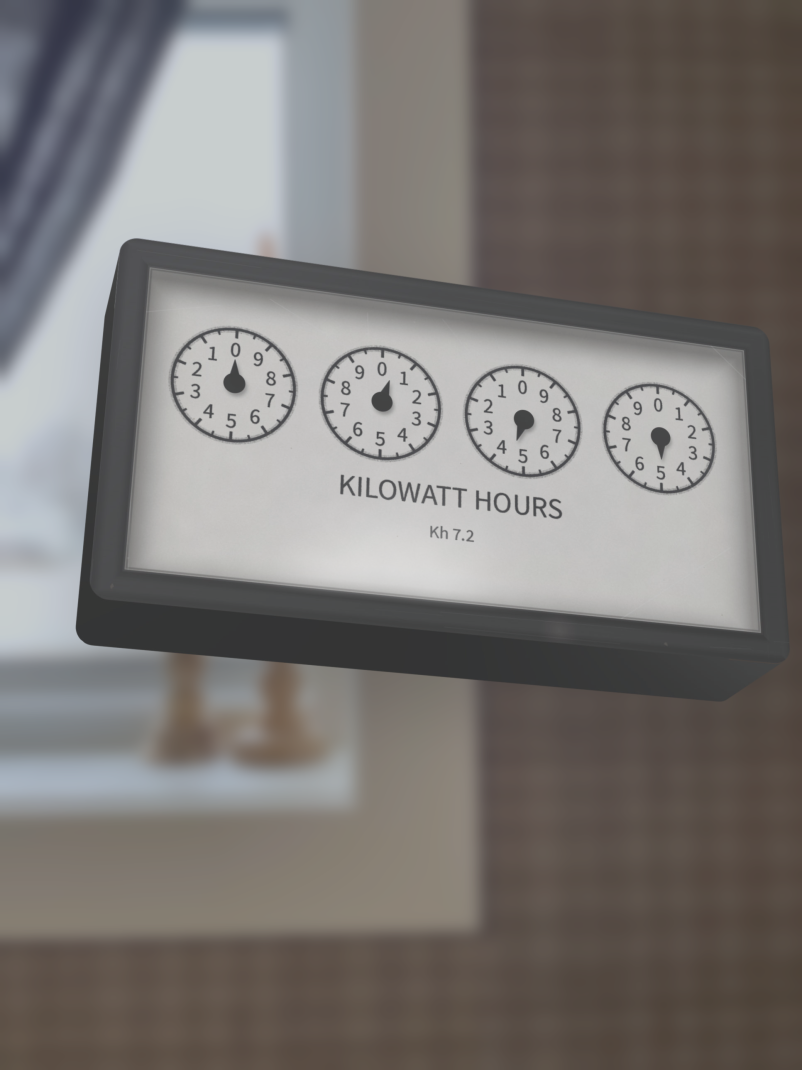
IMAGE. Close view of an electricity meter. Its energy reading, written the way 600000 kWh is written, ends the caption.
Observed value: 45 kWh
